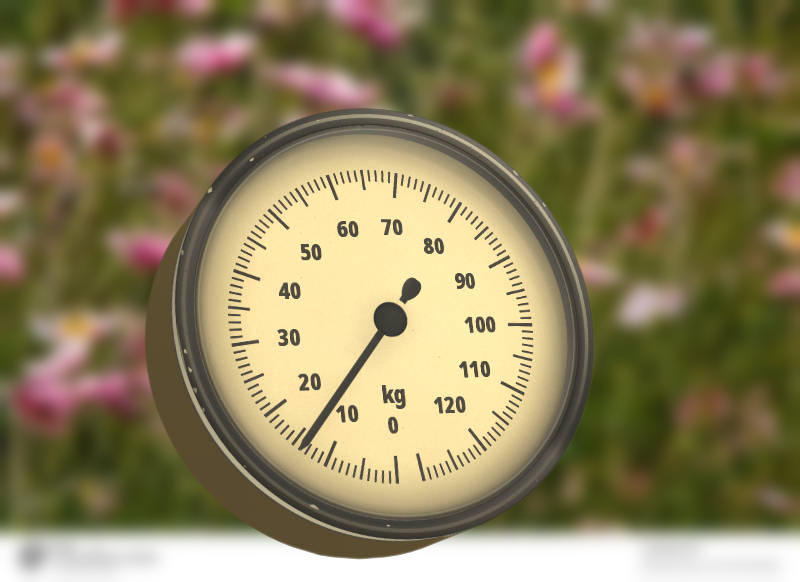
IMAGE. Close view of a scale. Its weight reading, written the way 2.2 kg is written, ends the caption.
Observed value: 14 kg
